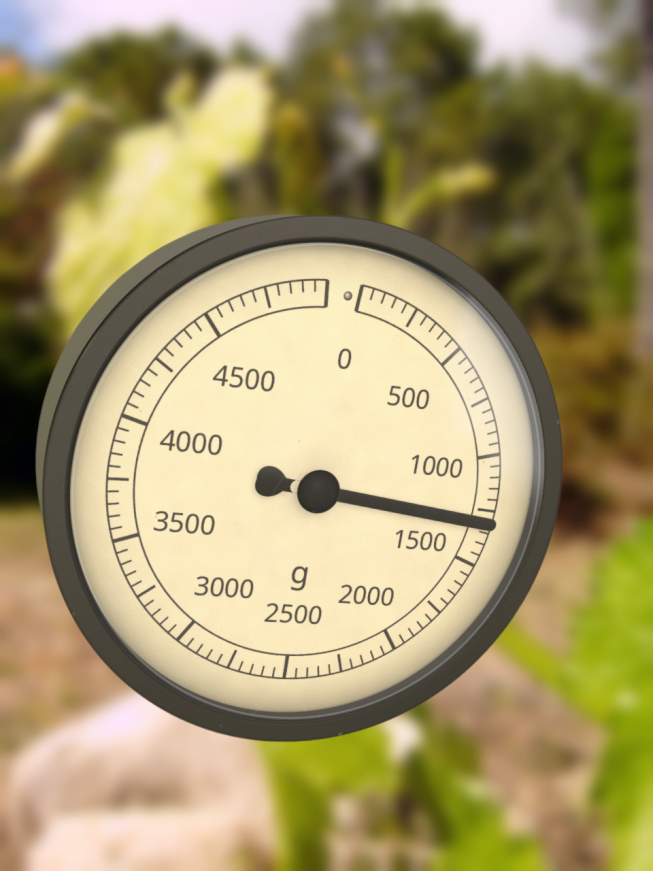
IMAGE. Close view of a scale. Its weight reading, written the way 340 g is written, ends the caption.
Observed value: 1300 g
